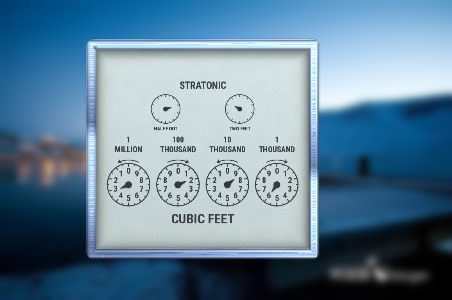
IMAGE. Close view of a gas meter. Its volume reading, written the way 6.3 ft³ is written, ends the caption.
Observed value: 318600 ft³
